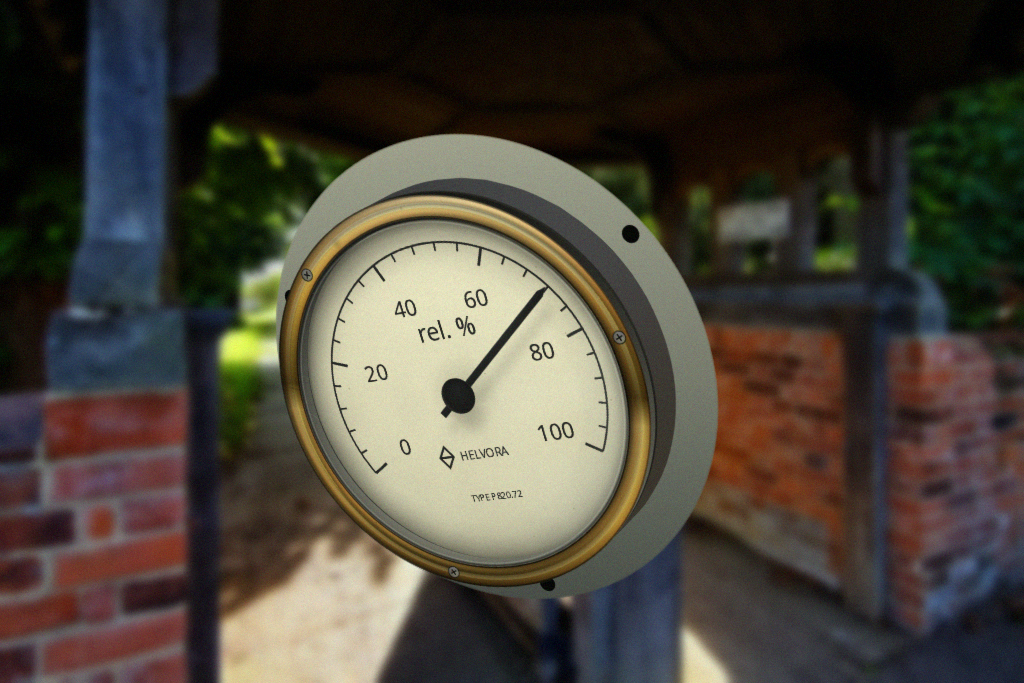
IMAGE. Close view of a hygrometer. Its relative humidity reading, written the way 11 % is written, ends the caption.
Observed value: 72 %
